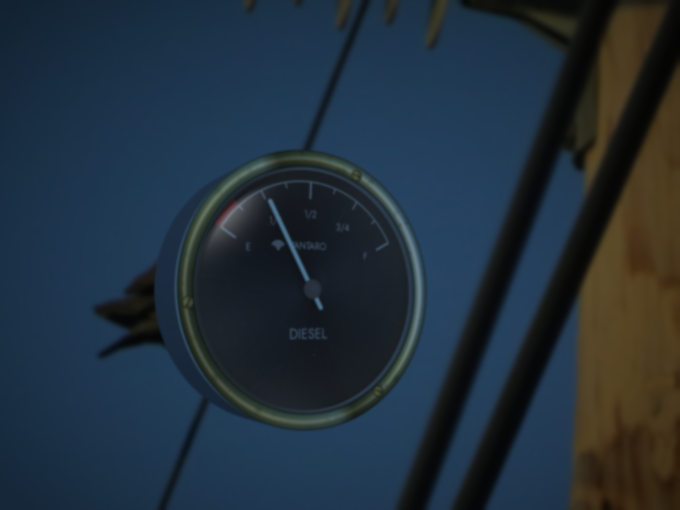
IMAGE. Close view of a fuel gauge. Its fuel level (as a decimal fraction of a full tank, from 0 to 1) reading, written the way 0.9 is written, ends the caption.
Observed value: 0.25
